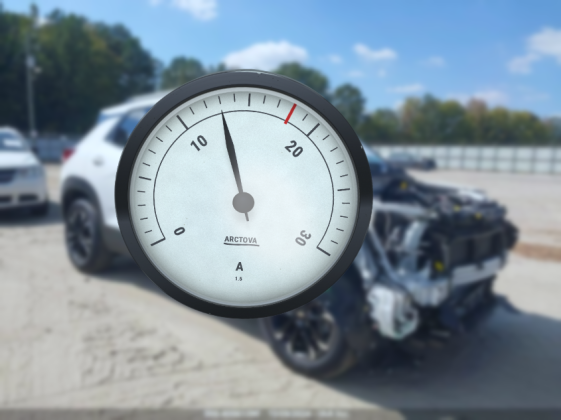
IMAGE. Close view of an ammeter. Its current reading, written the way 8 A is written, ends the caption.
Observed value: 13 A
